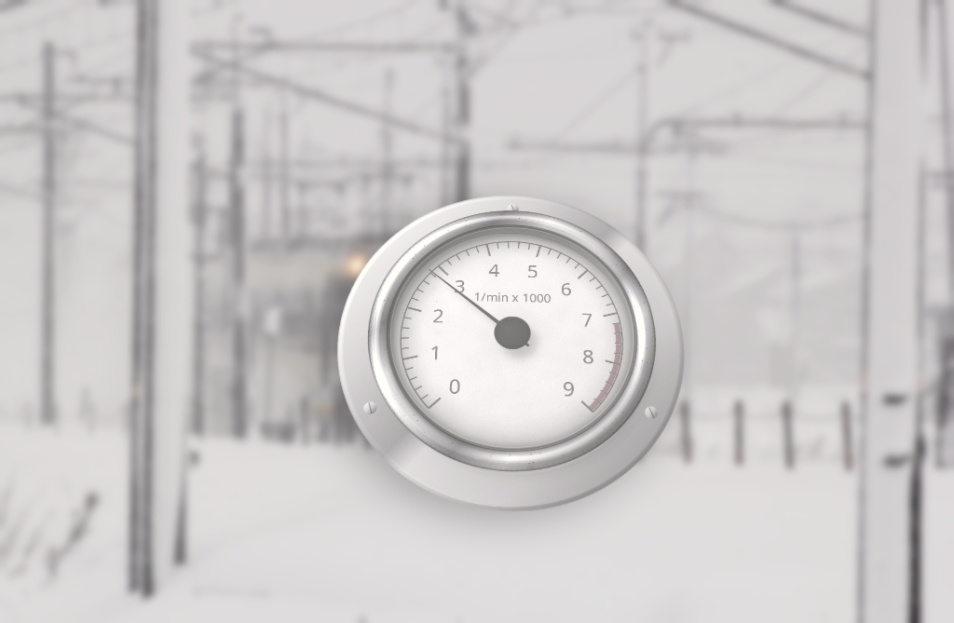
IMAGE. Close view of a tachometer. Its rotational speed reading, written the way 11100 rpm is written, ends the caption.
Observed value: 2800 rpm
